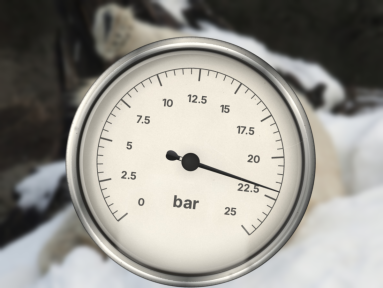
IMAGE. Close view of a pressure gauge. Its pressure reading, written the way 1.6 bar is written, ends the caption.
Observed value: 22 bar
